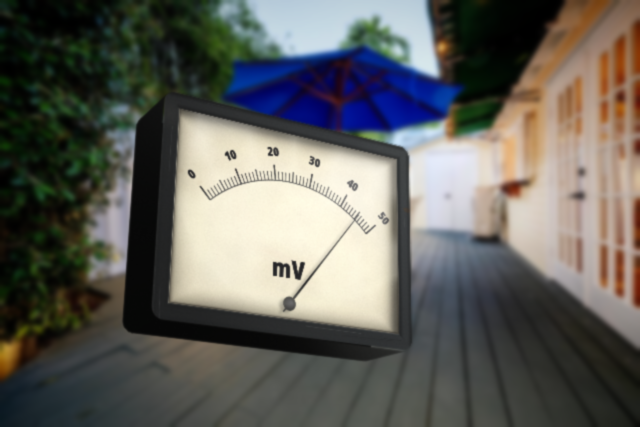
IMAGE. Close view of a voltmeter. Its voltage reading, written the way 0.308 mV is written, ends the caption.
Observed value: 45 mV
